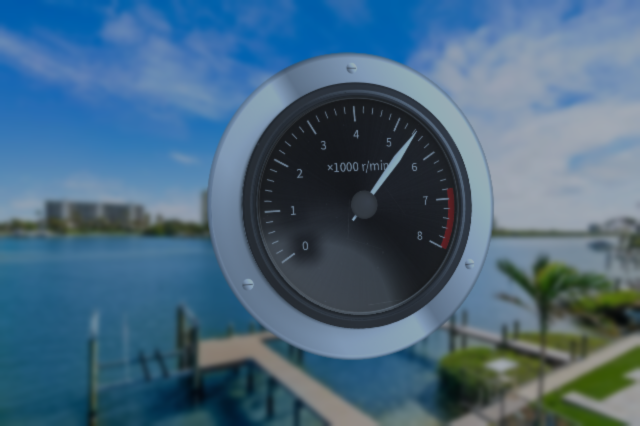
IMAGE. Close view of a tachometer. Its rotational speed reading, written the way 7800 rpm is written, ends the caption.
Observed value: 5400 rpm
